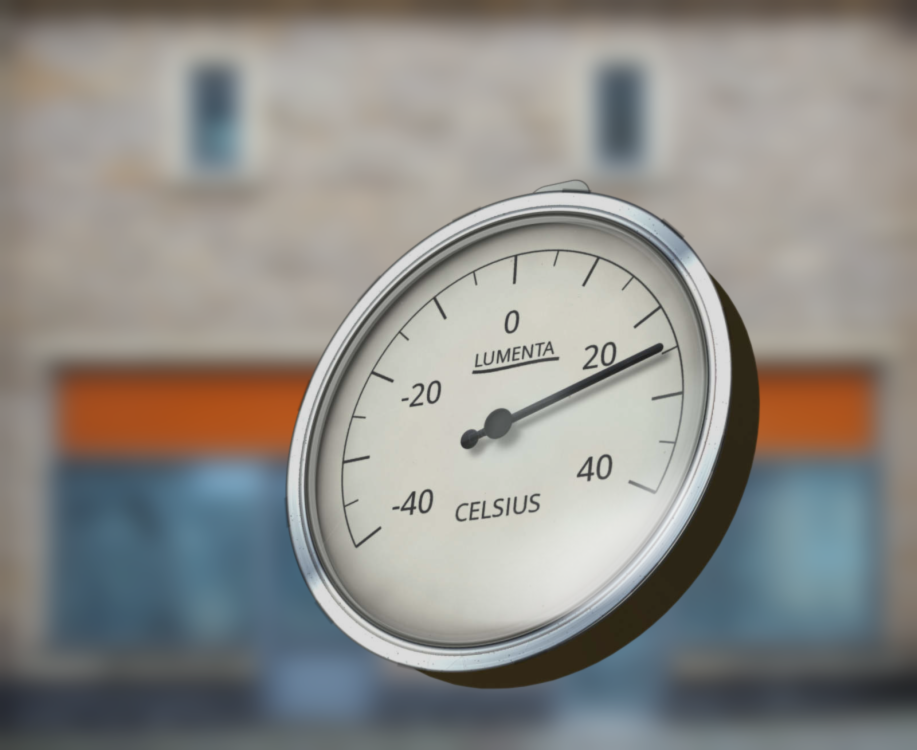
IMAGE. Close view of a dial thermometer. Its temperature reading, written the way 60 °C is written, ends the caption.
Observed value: 25 °C
